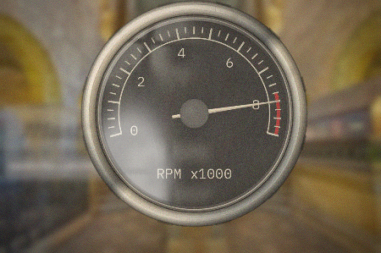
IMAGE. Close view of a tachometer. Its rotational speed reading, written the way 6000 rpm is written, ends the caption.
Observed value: 8000 rpm
